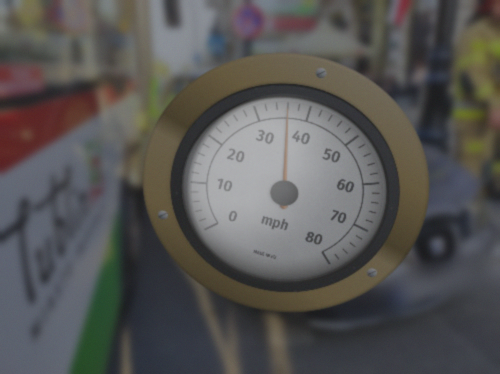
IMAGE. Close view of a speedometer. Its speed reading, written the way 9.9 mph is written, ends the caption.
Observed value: 36 mph
